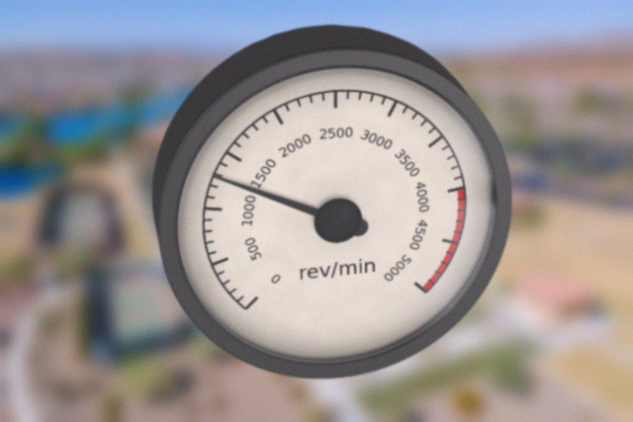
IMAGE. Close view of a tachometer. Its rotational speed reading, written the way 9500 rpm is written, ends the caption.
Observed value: 1300 rpm
